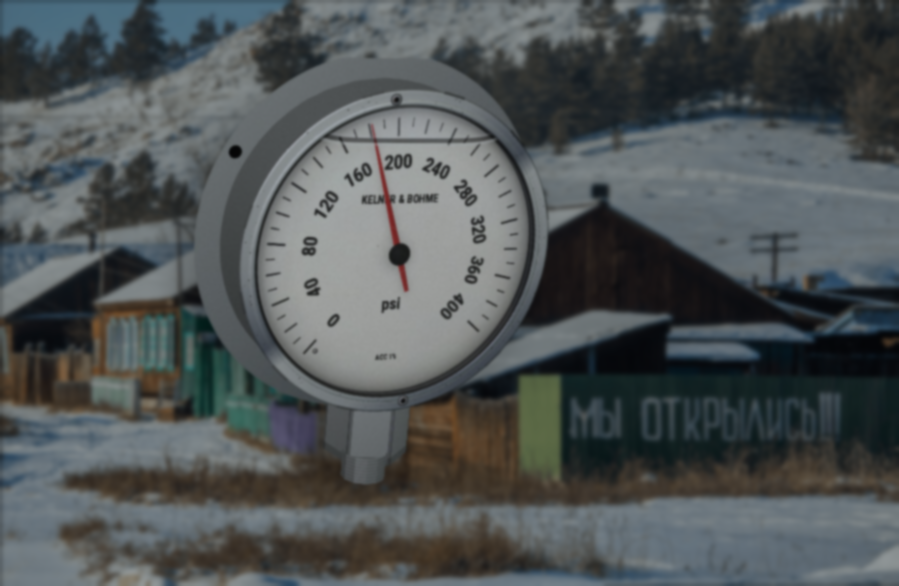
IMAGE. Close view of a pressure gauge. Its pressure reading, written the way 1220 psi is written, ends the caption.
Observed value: 180 psi
